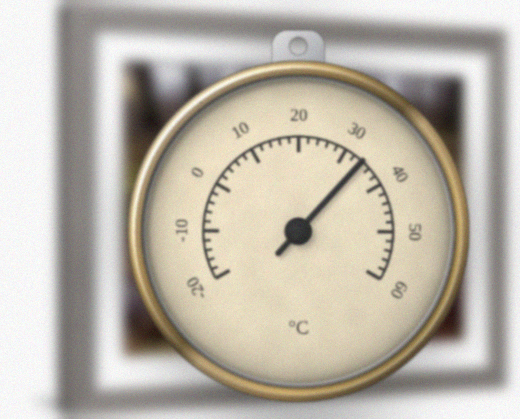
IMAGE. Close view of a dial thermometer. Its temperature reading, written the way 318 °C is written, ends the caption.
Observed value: 34 °C
